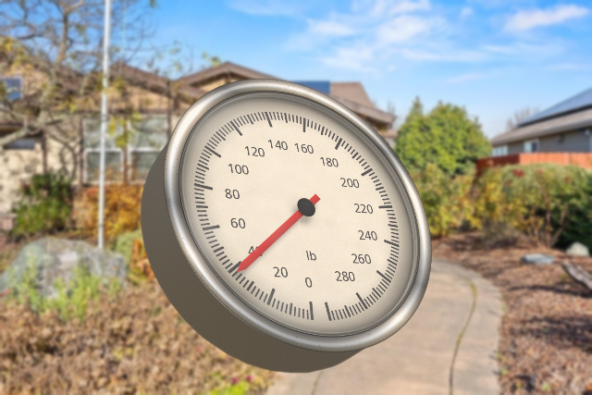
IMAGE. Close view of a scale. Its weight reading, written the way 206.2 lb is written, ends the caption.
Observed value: 38 lb
